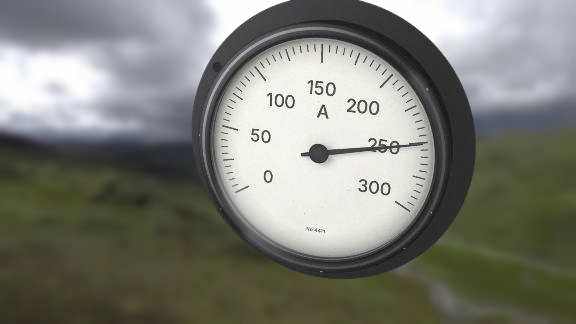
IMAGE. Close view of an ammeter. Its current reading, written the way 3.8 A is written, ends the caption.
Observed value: 250 A
